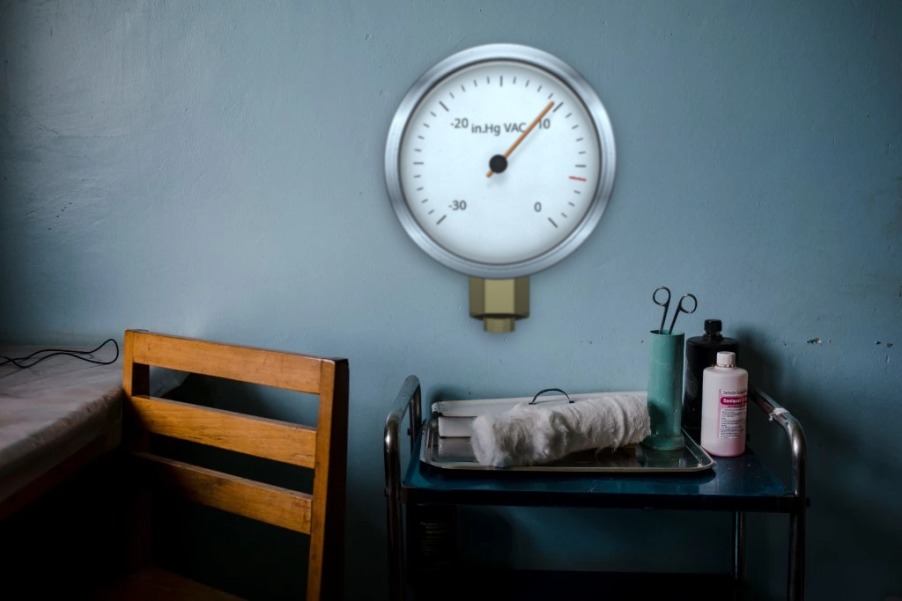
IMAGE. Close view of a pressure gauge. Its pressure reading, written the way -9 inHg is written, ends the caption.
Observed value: -10.5 inHg
